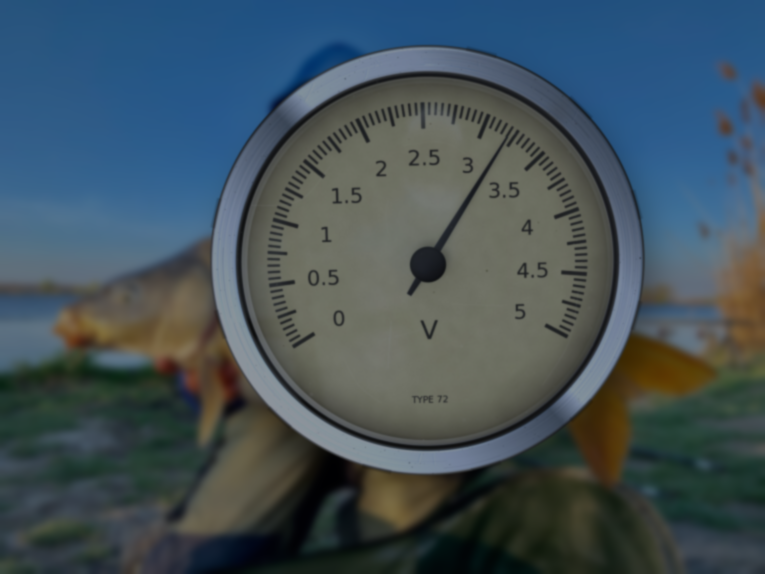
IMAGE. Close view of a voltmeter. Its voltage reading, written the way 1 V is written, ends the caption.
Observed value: 3.2 V
